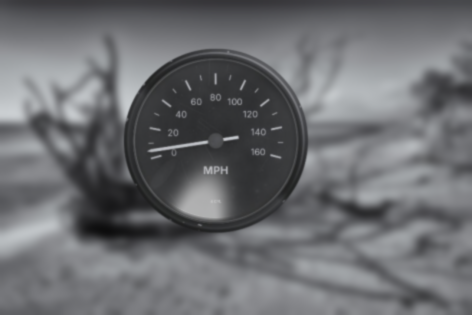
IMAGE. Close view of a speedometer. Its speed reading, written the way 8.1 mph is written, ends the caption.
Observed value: 5 mph
